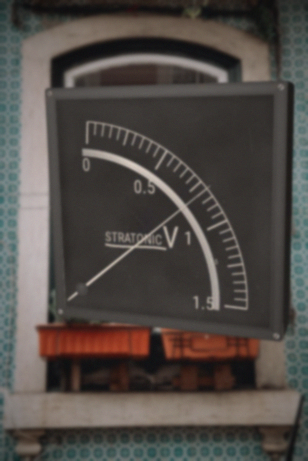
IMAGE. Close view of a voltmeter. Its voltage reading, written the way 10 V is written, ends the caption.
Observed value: 0.8 V
